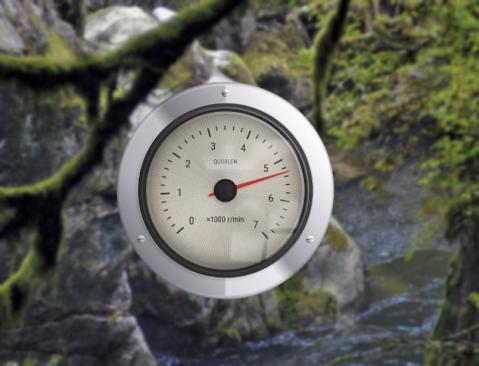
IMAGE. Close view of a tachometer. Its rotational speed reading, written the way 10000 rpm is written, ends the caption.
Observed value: 5300 rpm
